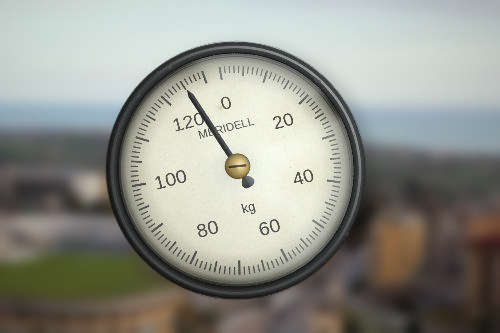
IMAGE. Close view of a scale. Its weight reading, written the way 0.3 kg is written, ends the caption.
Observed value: 125 kg
